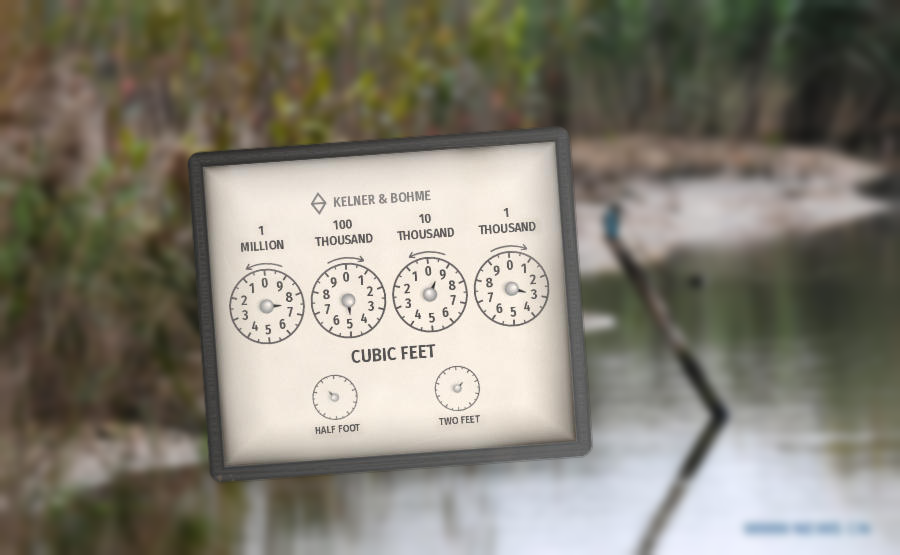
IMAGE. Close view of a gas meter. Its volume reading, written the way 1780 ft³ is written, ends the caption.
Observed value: 749300 ft³
